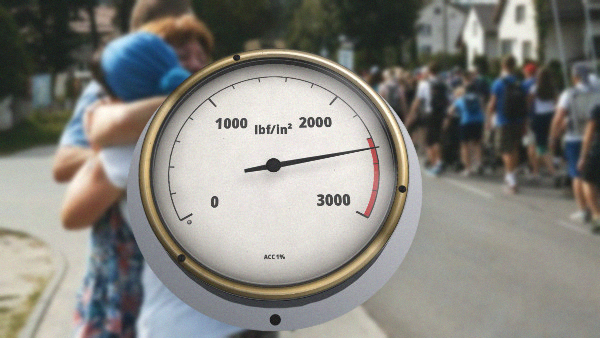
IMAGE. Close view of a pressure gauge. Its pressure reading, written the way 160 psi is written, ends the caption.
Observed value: 2500 psi
